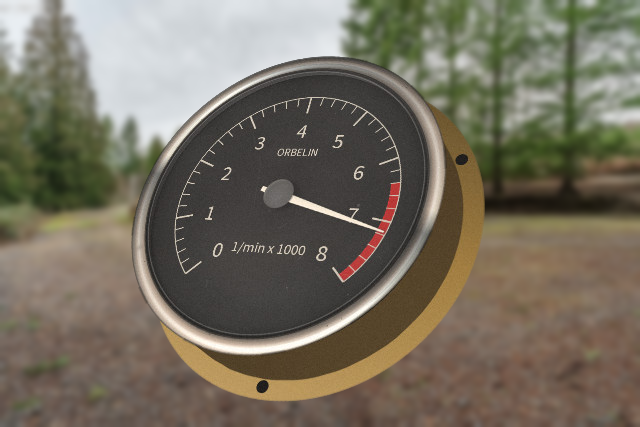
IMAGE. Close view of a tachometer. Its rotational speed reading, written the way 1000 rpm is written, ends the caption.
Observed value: 7200 rpm
